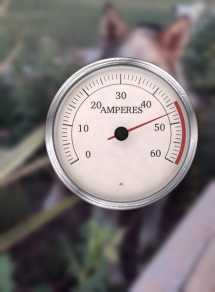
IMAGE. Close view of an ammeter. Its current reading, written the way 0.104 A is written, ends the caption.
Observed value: 47 A
